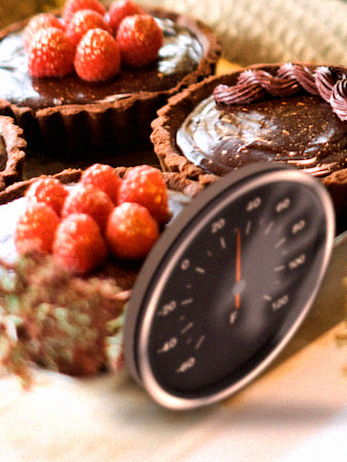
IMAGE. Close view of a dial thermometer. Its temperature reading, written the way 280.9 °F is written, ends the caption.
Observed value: 30 °F
